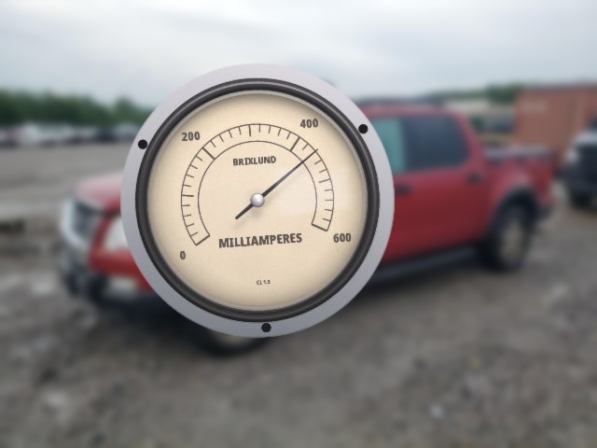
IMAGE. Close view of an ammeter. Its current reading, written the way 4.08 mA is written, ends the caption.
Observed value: 440 mA
